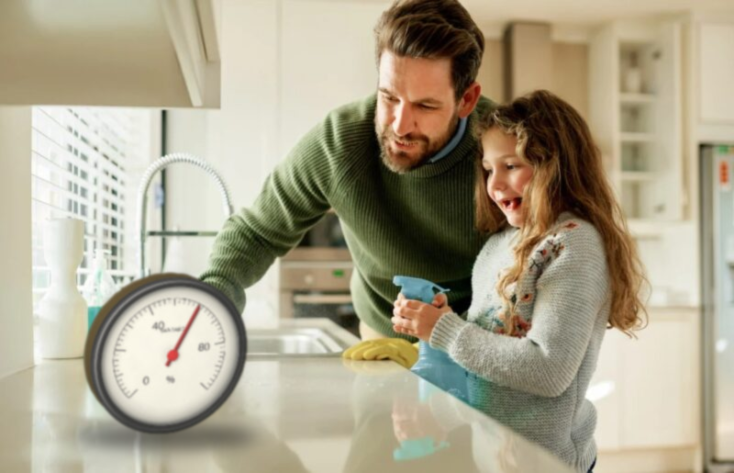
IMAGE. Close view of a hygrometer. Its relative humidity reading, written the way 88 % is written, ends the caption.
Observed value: 60 %
